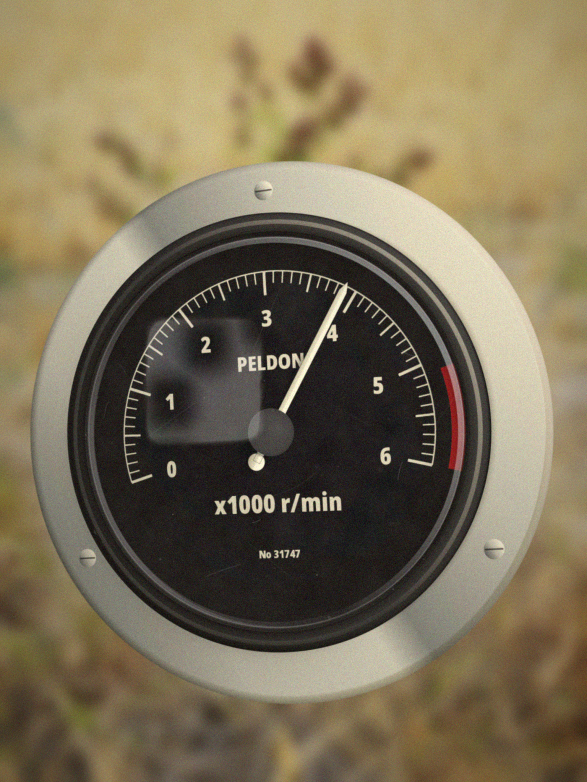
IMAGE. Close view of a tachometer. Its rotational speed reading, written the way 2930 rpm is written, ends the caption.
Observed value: 3900 rpm
